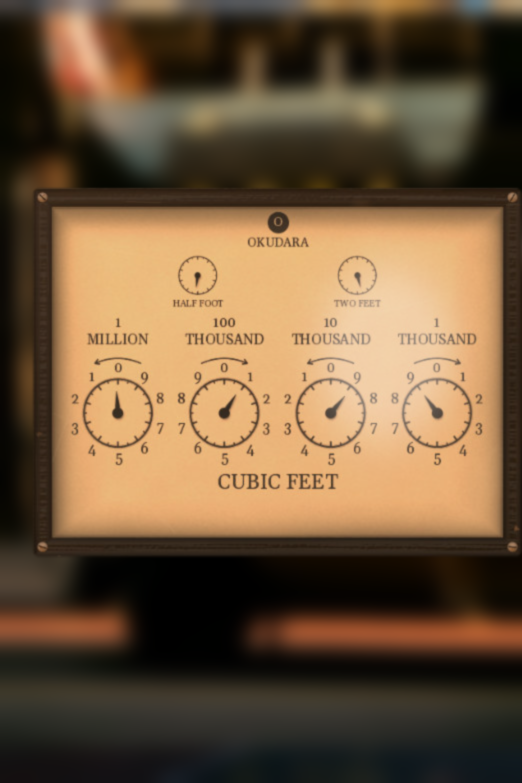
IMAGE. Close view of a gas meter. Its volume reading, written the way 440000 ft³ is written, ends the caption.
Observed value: 8900 ft³
